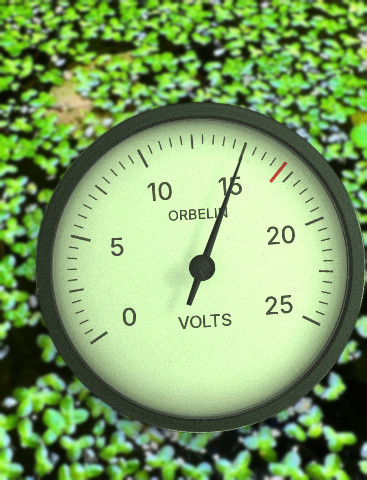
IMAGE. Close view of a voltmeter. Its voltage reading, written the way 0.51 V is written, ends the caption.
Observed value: 15 V
